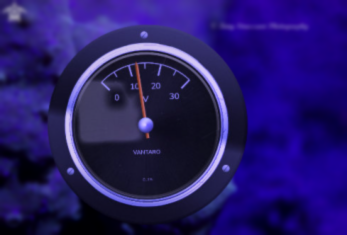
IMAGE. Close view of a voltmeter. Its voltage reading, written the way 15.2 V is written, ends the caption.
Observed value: 12.5 V
